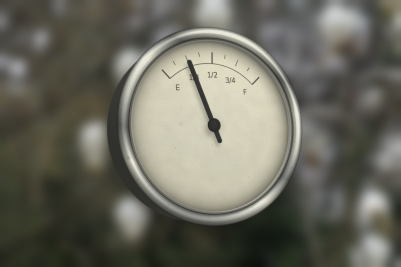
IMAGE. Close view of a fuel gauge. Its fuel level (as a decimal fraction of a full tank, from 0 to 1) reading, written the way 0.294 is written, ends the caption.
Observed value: 0.25
